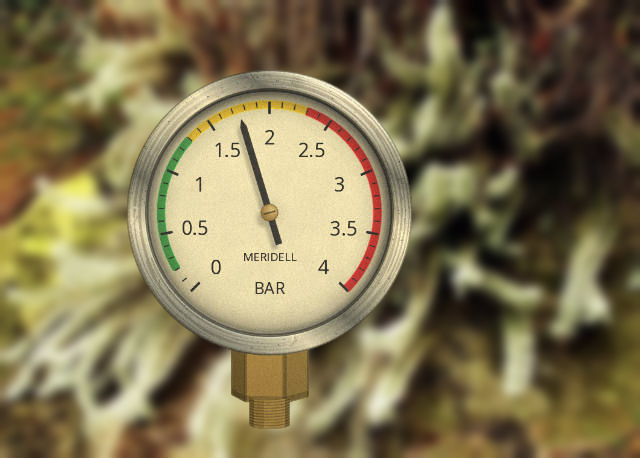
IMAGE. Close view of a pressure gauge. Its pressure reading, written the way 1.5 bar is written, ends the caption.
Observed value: 1.75 bar
